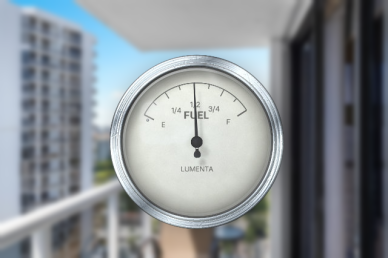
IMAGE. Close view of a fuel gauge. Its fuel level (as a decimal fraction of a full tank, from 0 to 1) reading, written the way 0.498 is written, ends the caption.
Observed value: 0.5
